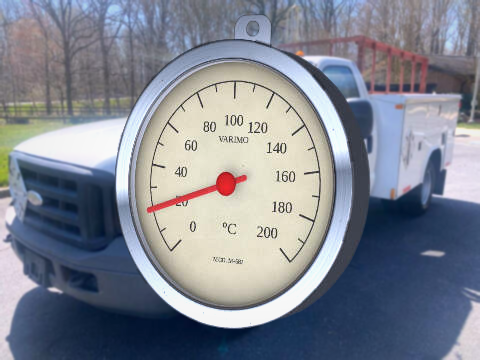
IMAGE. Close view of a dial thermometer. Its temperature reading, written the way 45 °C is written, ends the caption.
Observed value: 20 °C
